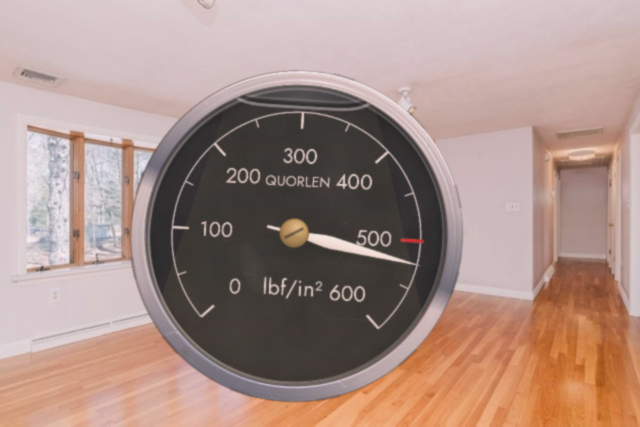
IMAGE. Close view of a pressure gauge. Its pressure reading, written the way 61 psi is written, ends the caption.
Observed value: 525 psi
